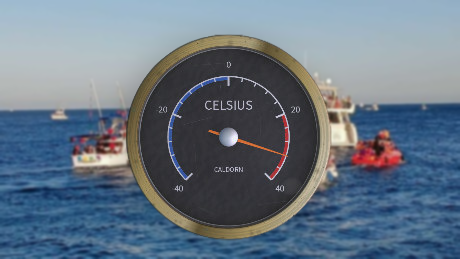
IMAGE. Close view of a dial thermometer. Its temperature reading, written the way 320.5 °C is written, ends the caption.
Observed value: 32 °C
